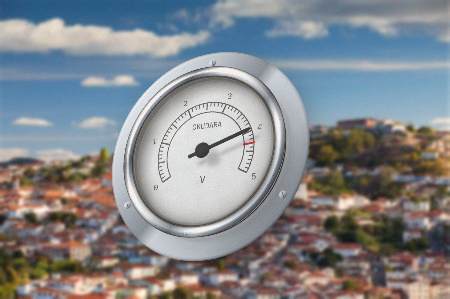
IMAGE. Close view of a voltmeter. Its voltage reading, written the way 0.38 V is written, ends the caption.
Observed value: 4 V
